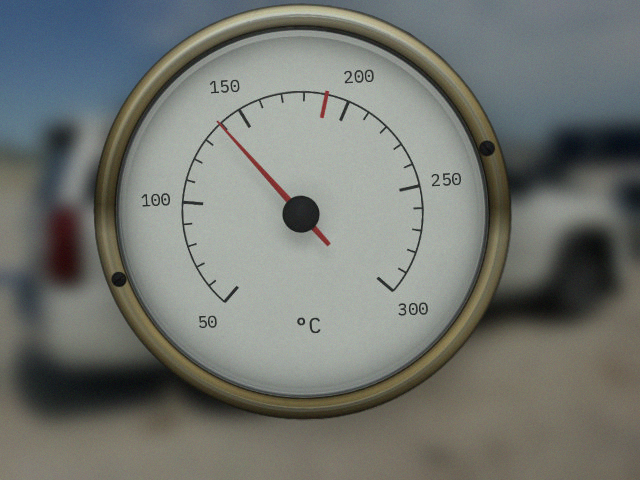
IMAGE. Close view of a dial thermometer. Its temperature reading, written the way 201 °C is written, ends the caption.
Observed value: 140 °C
